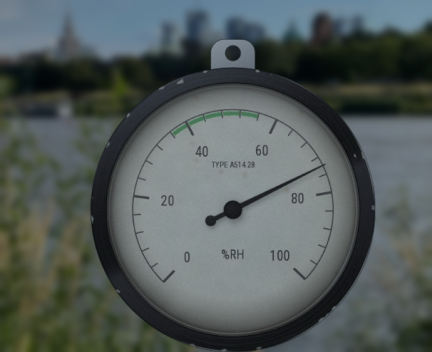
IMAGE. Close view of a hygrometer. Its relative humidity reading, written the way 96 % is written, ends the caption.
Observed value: 74 %
